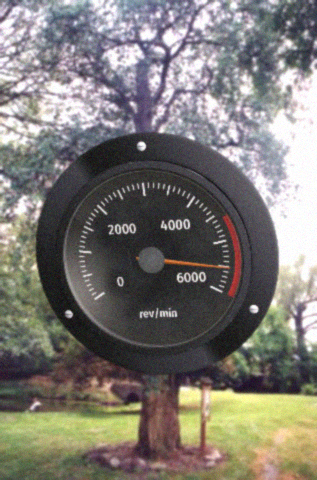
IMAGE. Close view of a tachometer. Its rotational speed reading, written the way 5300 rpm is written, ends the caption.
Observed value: 5500 rpm
